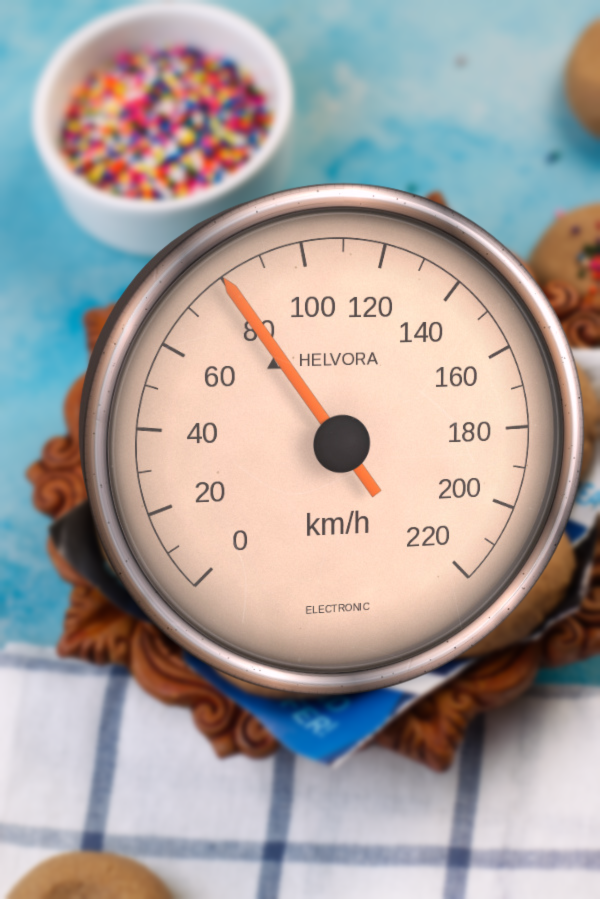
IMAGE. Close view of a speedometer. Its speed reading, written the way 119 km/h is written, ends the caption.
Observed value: 80 km/h
